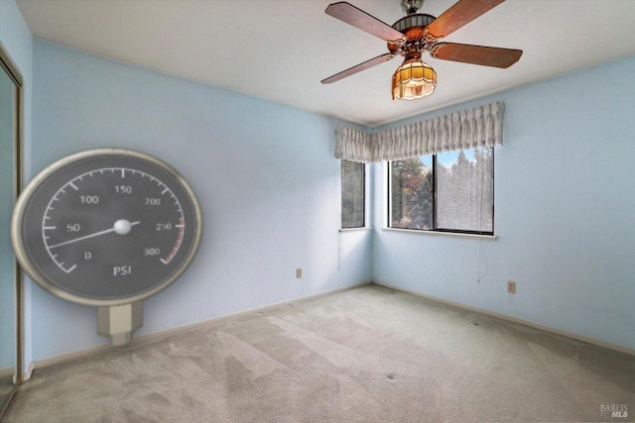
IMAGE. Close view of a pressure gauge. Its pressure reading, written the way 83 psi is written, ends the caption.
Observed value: 30 psi
